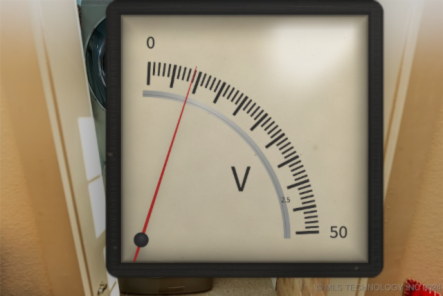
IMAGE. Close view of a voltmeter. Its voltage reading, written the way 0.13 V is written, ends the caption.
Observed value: 9 V
